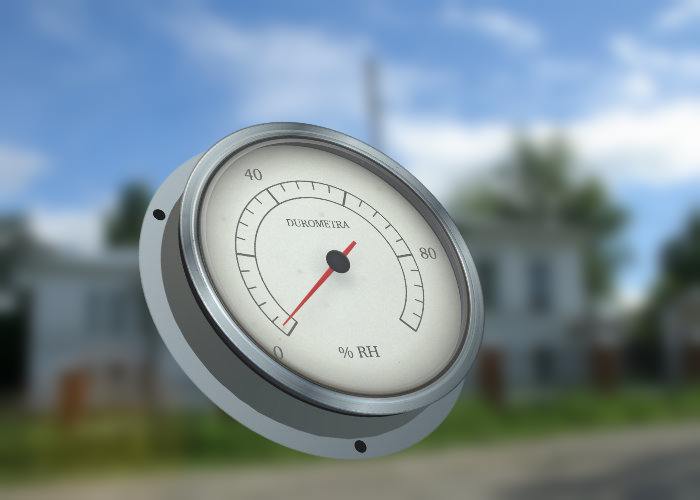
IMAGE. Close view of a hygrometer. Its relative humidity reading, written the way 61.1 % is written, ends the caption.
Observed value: 2 %
